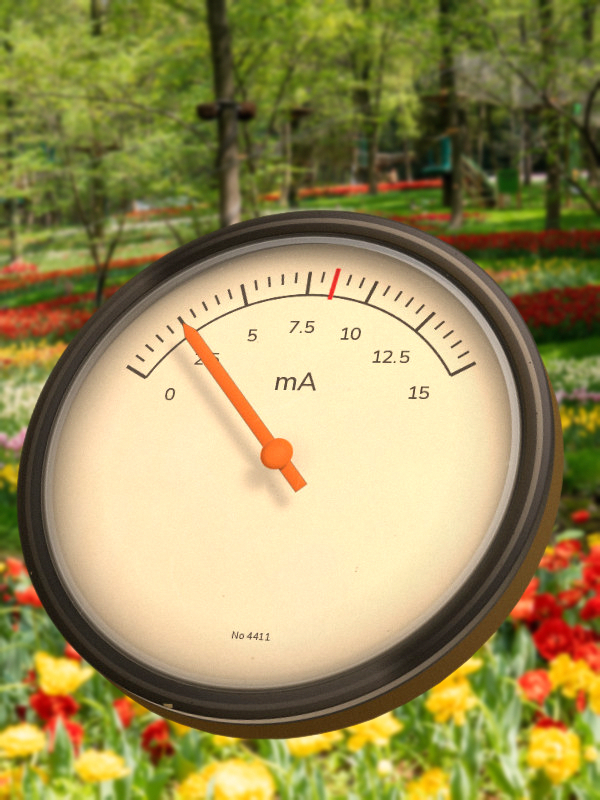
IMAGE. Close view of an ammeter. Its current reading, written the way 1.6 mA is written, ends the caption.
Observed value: 2.5 mA
